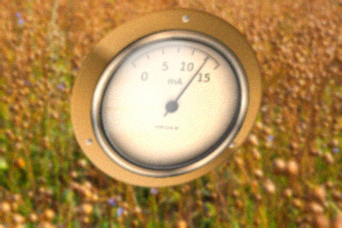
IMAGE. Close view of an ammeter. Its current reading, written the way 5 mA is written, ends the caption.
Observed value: 12.5 mA
